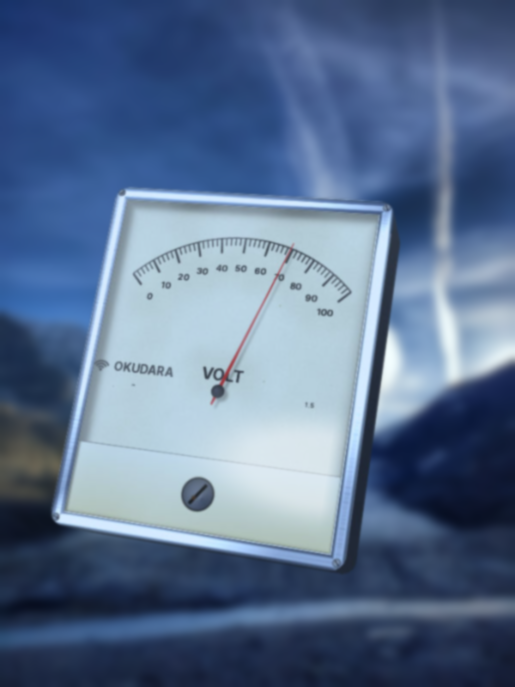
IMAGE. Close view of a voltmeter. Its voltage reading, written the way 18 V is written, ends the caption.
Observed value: 70 V
